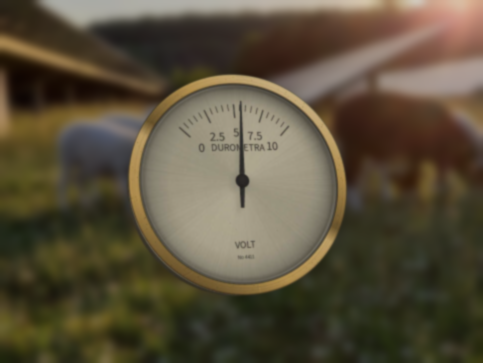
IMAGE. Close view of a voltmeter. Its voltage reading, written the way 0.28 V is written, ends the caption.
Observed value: 5.5 V
